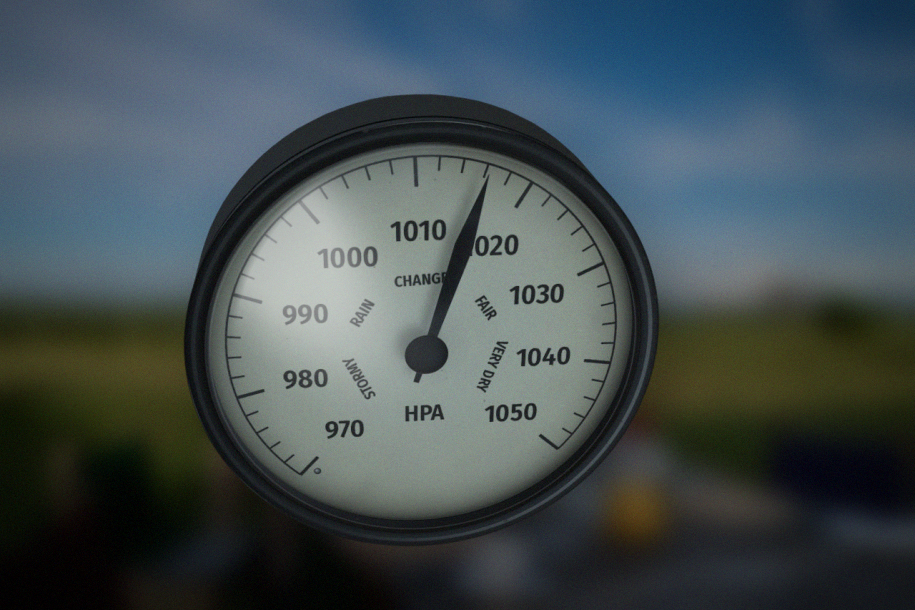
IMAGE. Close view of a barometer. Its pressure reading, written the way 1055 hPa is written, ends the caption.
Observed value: 1016 hPa
